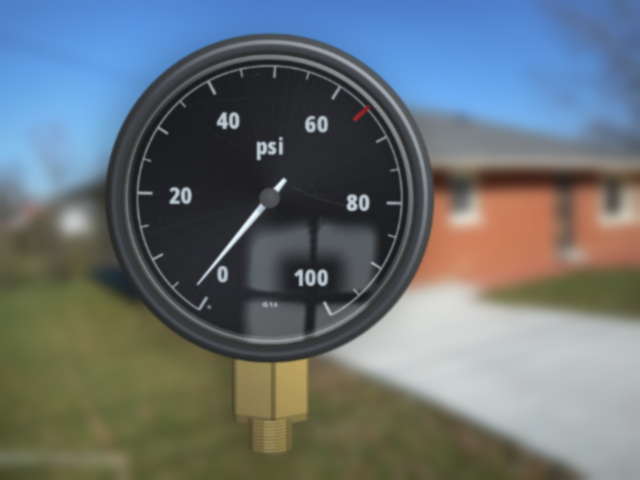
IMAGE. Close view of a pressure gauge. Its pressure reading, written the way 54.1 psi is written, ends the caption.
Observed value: 2.5 psi
